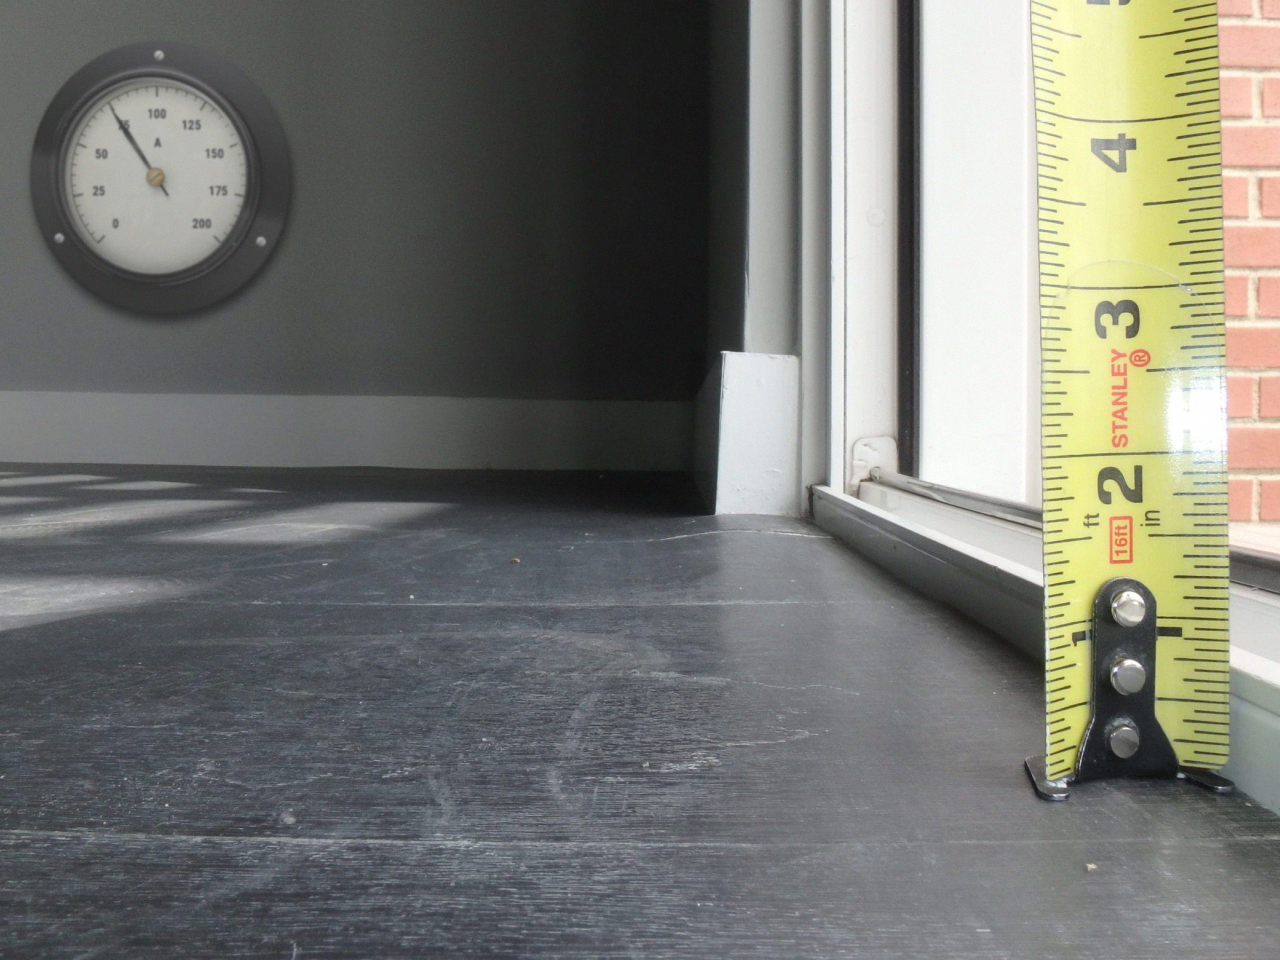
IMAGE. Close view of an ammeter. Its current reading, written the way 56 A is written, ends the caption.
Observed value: 75 A
